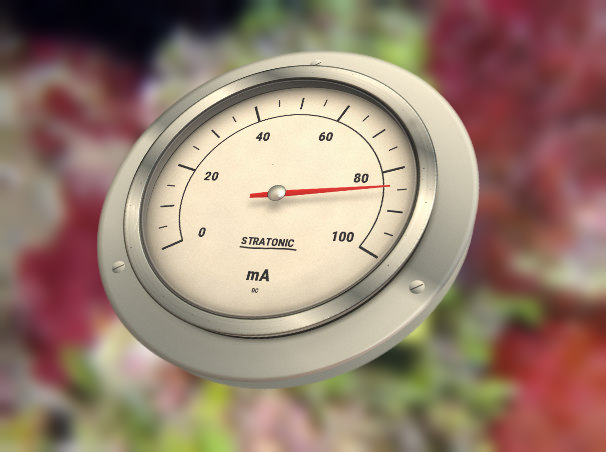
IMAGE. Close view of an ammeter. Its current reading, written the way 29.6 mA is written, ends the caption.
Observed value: 85 mA
